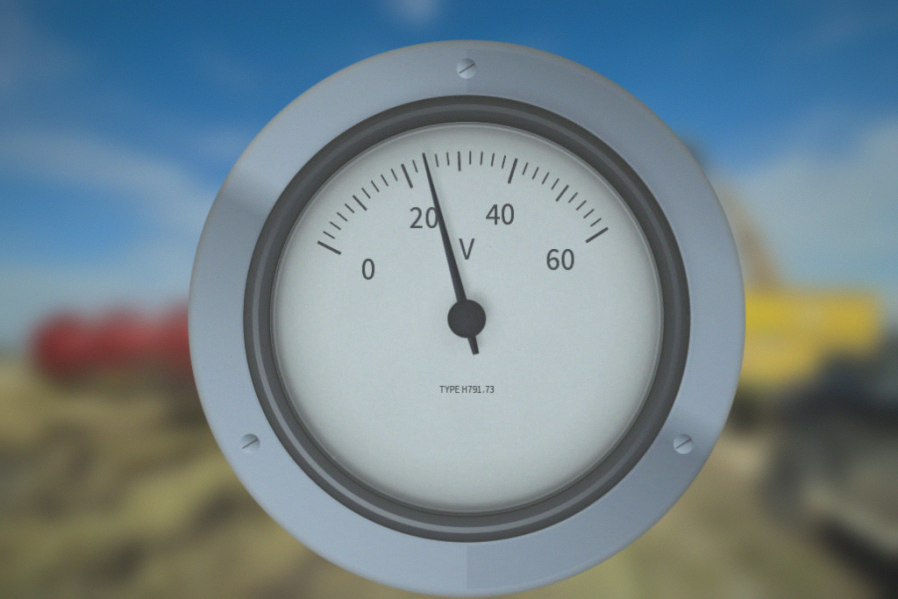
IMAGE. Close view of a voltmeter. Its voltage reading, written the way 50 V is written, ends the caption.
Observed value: 24 V
